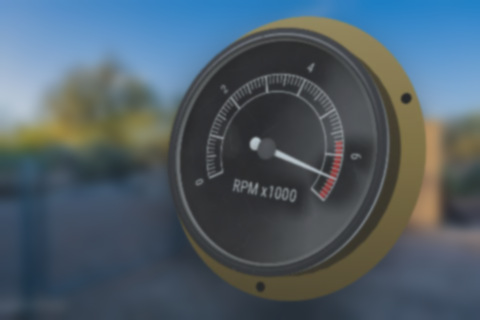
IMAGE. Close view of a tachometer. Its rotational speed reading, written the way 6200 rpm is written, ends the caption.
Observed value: 6500 rpm
